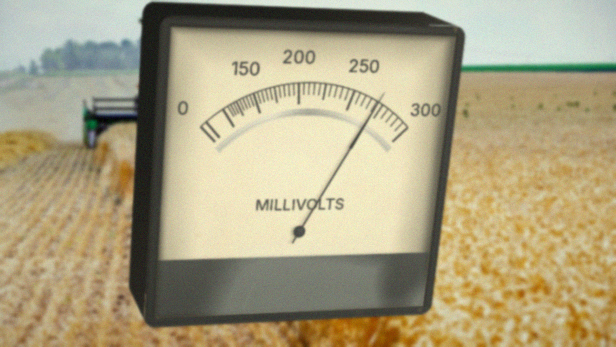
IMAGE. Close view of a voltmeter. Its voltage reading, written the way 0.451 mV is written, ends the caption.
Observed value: 270 mV
